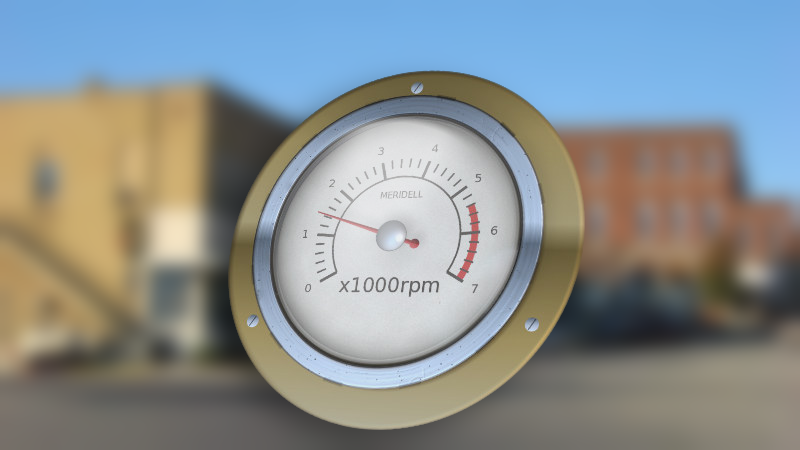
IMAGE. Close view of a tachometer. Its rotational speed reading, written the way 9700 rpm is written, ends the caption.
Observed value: 1400 rpm
